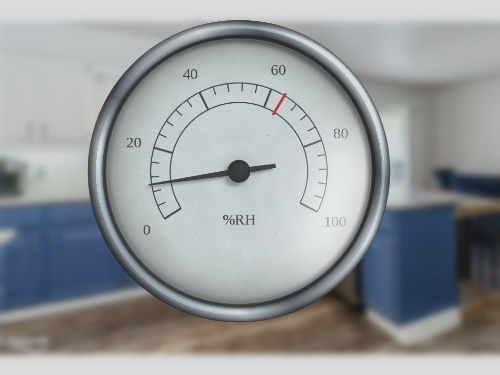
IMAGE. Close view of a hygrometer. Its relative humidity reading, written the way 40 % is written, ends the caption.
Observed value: 10 %
